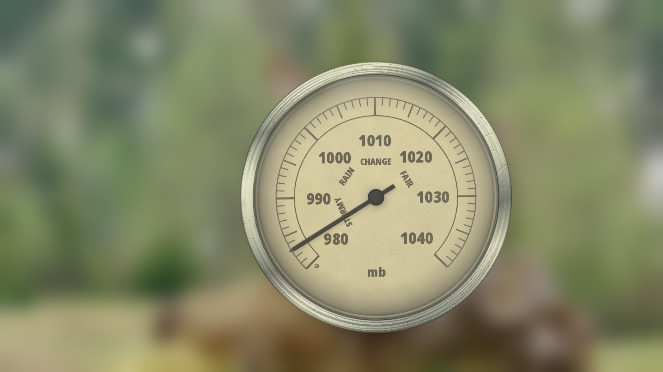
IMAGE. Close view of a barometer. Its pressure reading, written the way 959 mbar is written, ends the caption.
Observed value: 983 mbar
